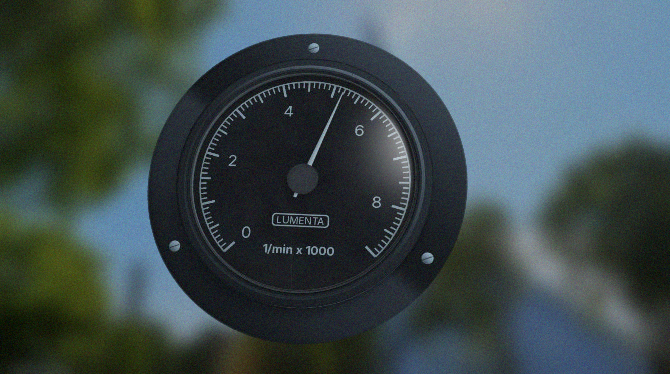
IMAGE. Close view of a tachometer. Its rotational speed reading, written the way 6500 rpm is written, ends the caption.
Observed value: 5200 rpm
